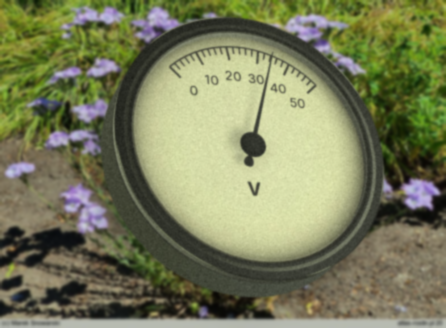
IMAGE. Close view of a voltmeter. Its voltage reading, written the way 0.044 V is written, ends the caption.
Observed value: 34 V
